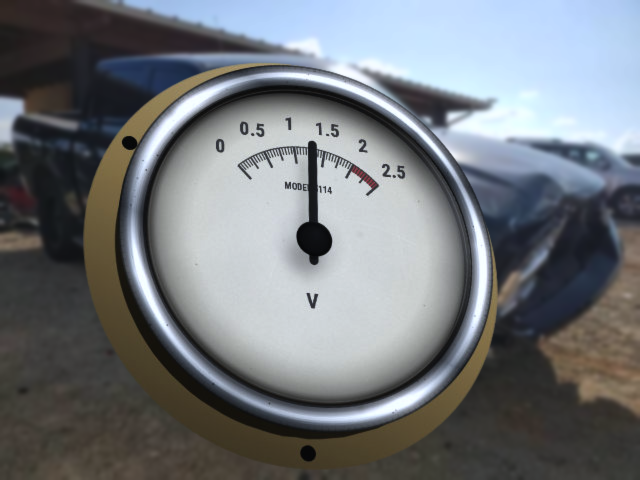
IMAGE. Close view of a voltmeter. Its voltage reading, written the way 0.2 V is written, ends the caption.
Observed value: 1.25 V
